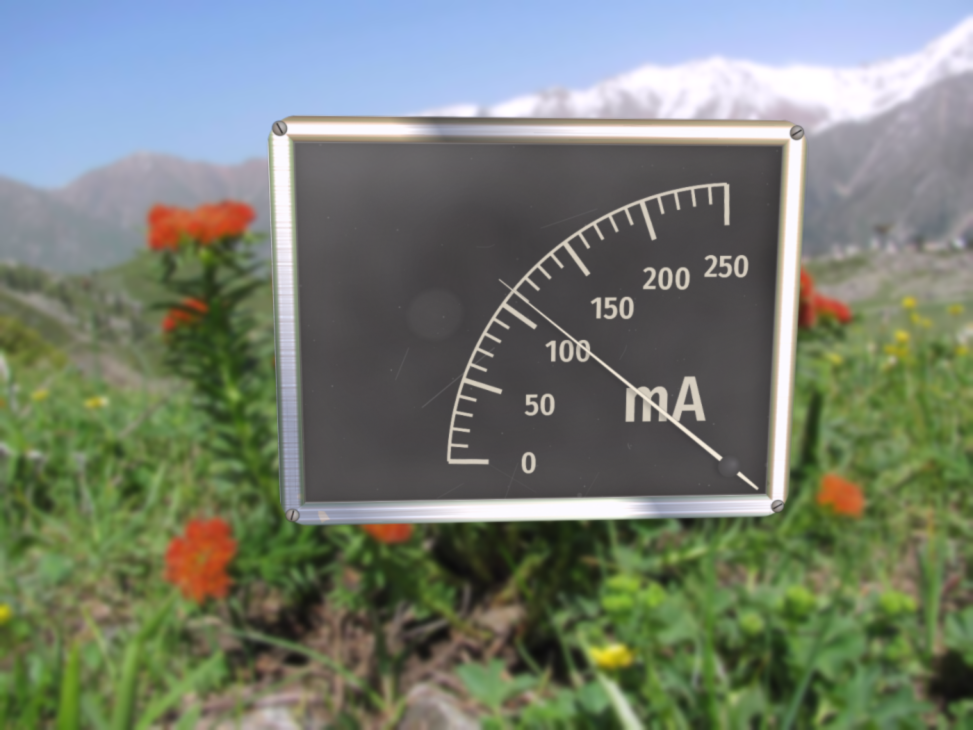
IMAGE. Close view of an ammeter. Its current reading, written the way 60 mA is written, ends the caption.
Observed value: 110 mA
